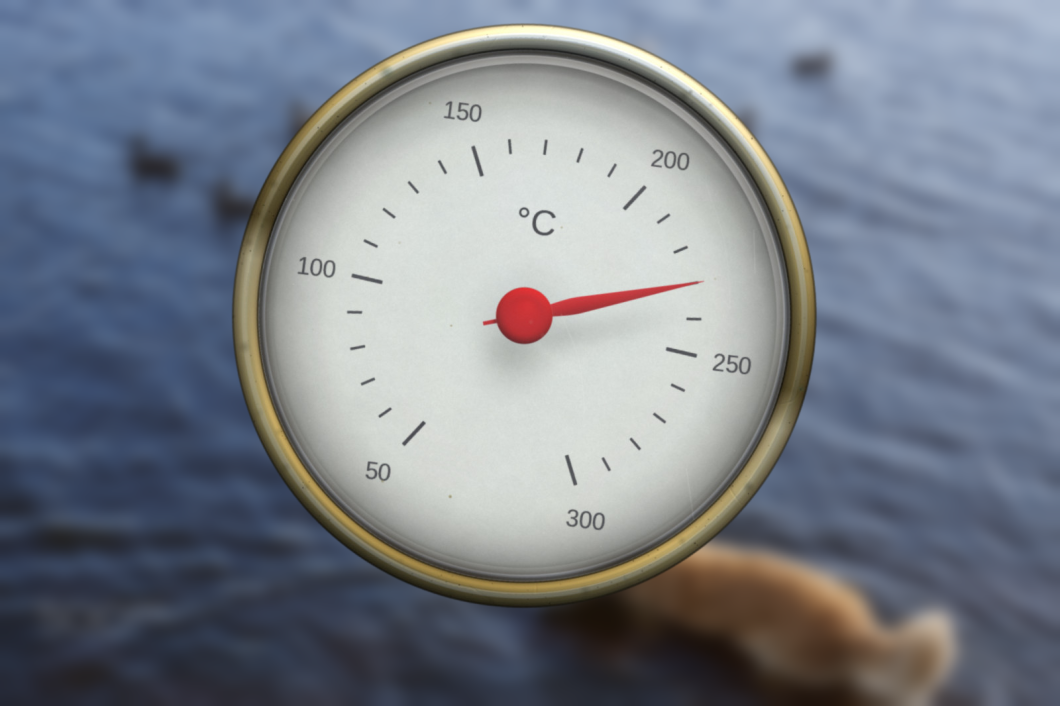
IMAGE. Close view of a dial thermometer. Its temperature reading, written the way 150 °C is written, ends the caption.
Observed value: 230 °C
